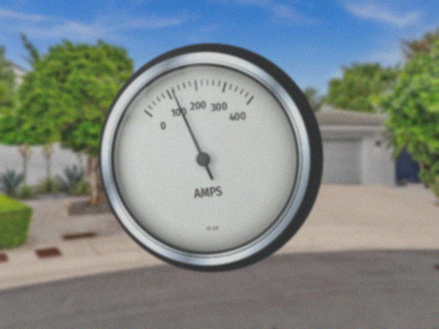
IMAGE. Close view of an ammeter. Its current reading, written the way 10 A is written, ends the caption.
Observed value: 120 A
